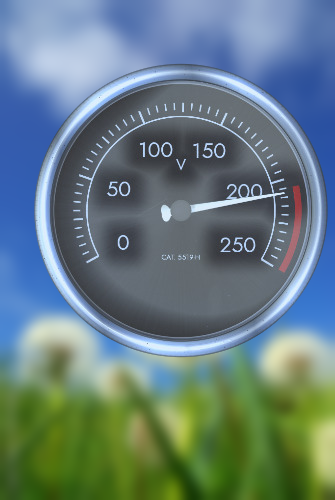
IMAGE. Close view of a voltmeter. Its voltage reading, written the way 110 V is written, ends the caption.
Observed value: 207.5 V
